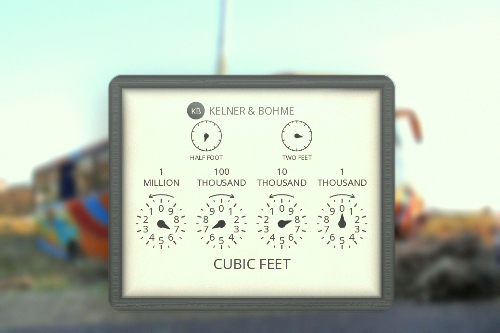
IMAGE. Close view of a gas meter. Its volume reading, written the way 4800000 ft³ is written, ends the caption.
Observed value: 668000 ft³
